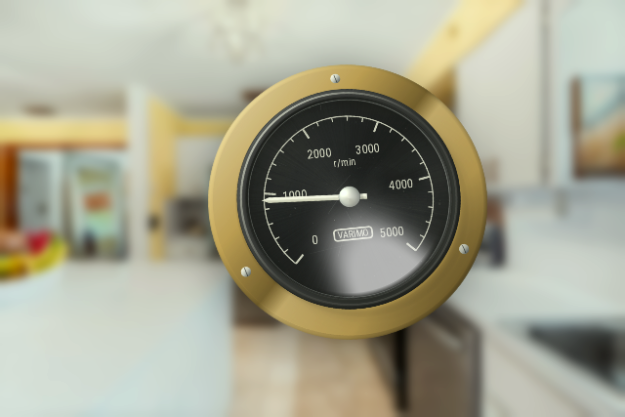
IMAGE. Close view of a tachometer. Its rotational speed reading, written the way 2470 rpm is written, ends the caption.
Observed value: 900 rpm
